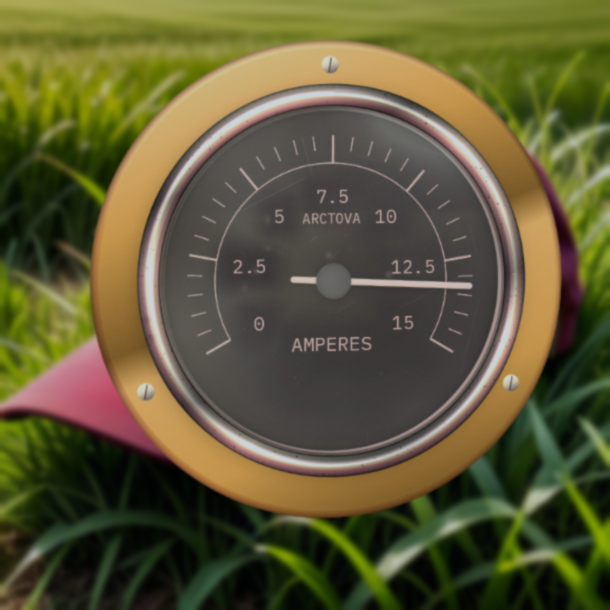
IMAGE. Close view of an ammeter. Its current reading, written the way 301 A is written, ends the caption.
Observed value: 13.25 A
